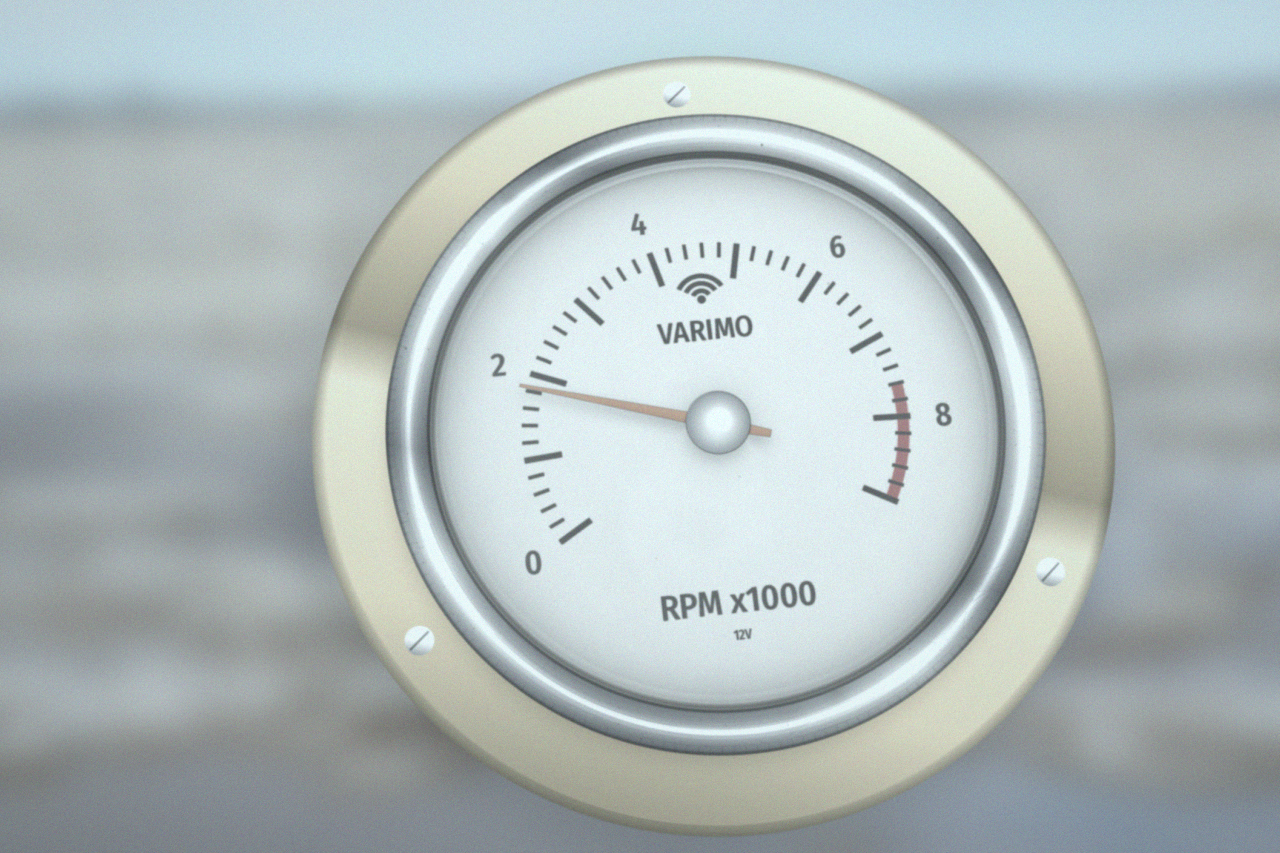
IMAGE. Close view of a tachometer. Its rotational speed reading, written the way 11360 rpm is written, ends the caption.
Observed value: 1800 rpm
